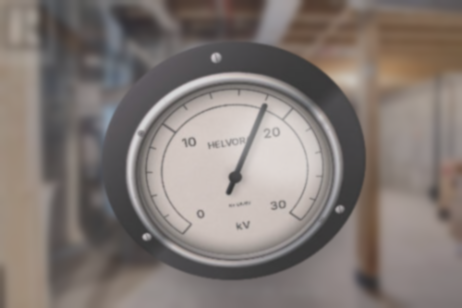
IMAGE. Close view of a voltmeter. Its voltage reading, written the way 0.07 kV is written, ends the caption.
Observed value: 18 kV
